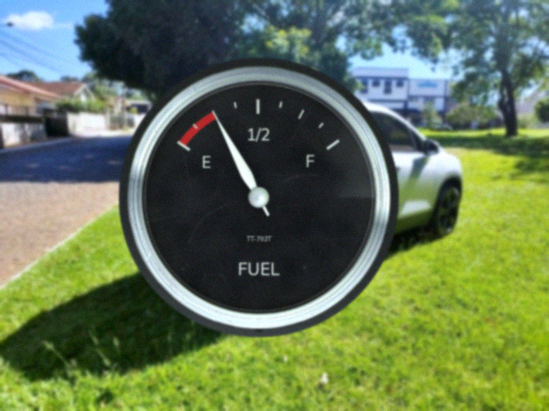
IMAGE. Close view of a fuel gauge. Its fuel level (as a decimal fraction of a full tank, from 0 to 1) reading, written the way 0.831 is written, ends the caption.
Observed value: 0.25
